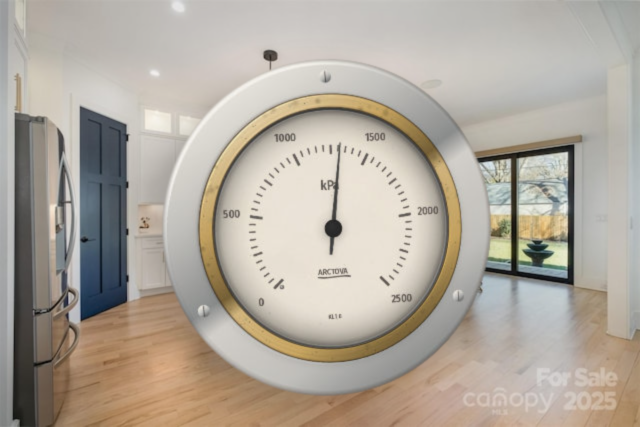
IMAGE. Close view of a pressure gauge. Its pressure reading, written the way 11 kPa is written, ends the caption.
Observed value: 1300 kPa
